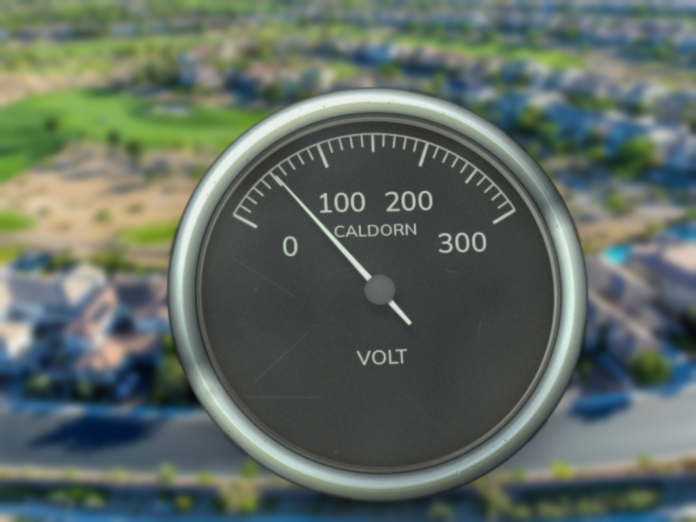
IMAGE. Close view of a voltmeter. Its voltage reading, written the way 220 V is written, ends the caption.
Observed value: 50 V
